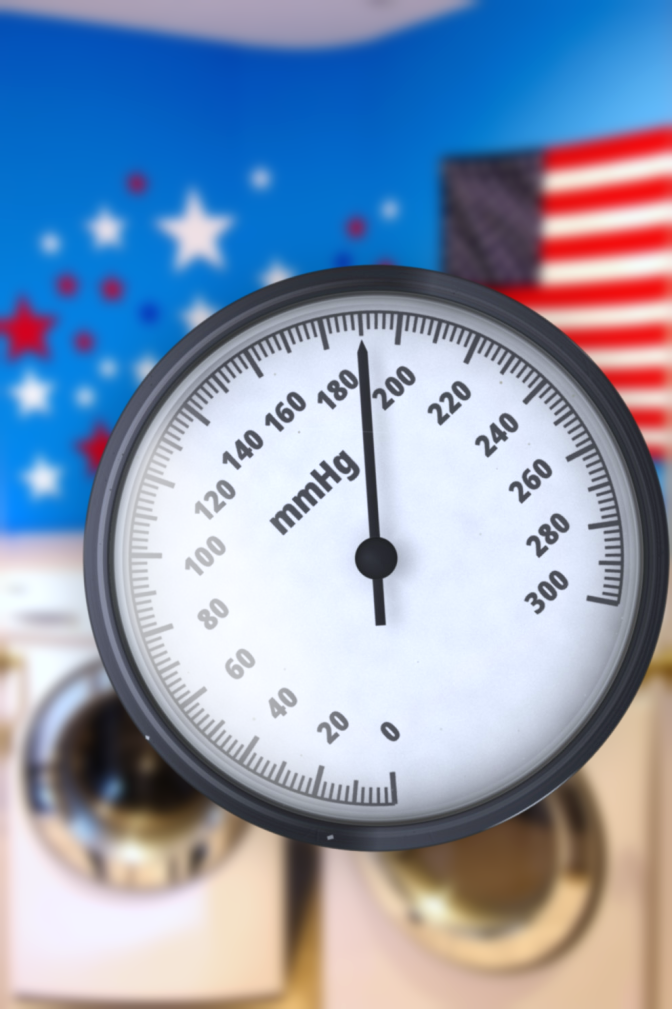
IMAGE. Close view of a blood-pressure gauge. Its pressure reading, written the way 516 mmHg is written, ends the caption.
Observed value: 190 mmHg
